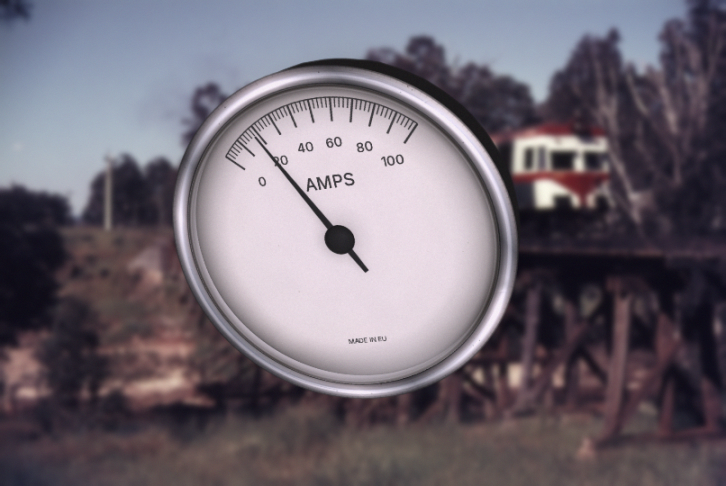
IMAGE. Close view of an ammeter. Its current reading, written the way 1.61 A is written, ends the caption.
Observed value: 20 A
